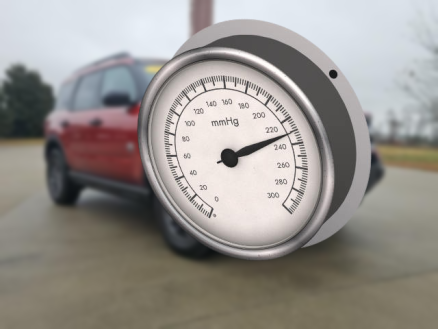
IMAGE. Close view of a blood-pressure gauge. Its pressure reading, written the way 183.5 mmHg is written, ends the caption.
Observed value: 230 mmHg
